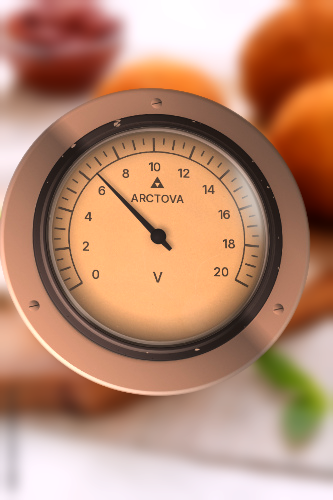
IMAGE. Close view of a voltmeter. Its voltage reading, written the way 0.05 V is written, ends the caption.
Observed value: 6.5 V
